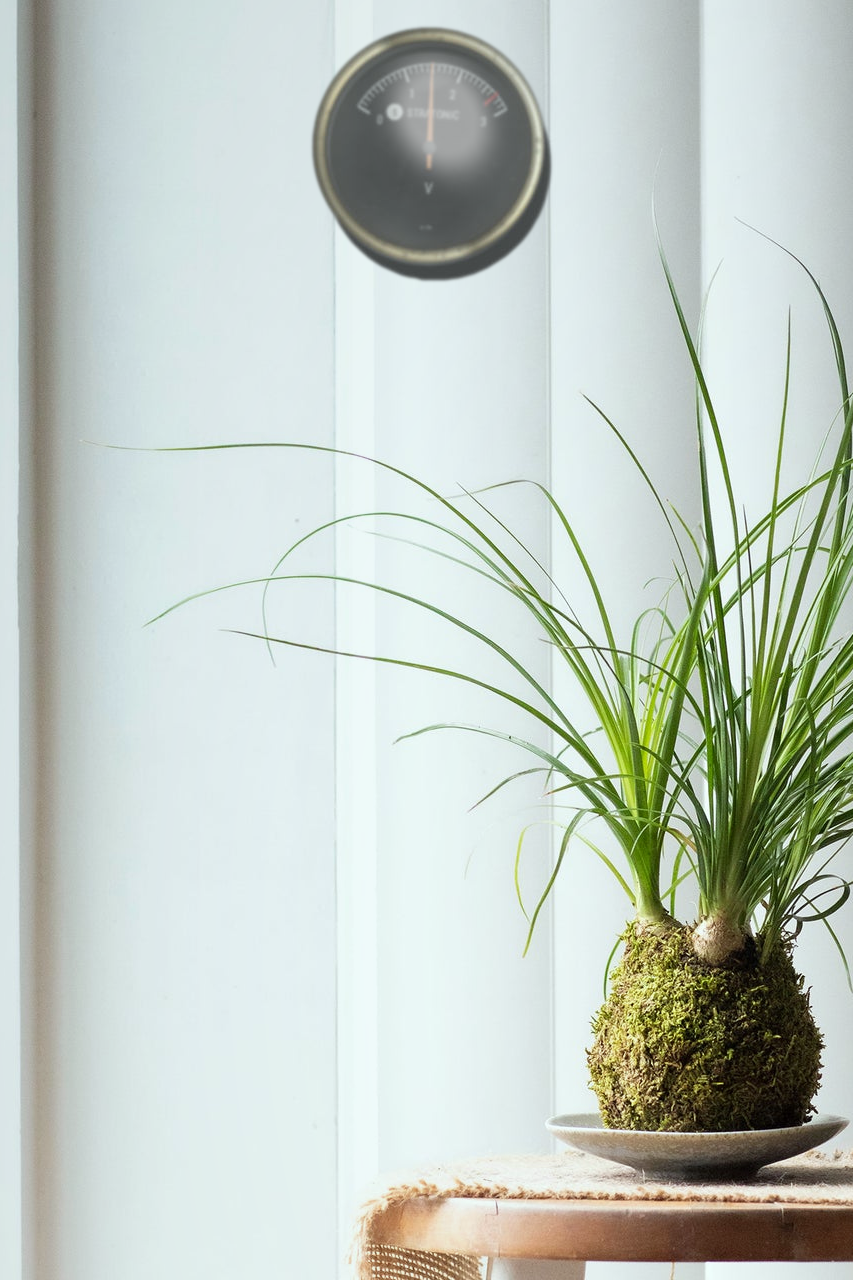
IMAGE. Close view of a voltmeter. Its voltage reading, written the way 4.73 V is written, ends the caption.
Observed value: 1.5 V
